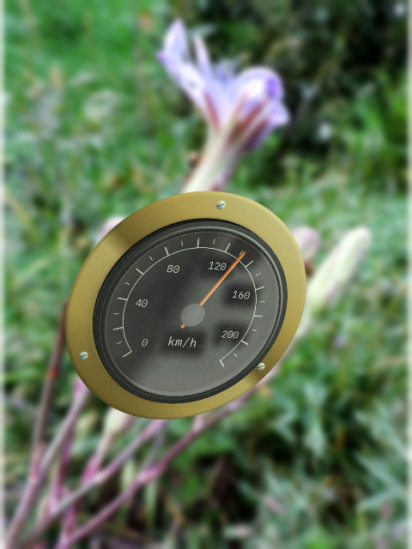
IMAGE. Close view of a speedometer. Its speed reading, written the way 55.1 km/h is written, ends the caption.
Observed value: 130 km/h
